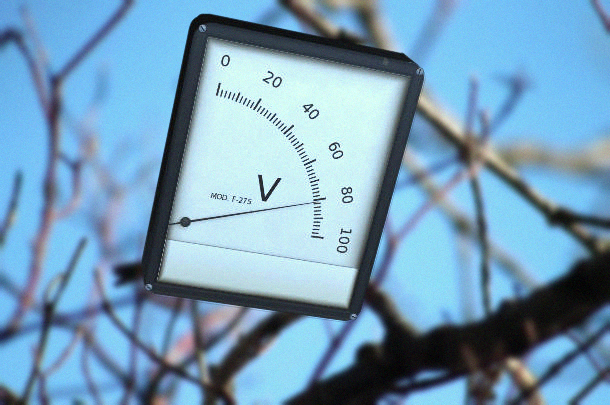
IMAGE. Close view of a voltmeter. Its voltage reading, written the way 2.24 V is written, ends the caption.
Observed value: 80 V
